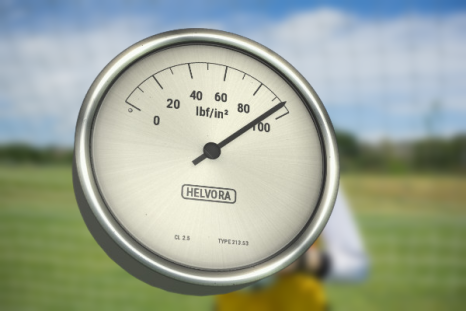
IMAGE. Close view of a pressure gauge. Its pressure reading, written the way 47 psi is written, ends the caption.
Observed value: 95 psi
